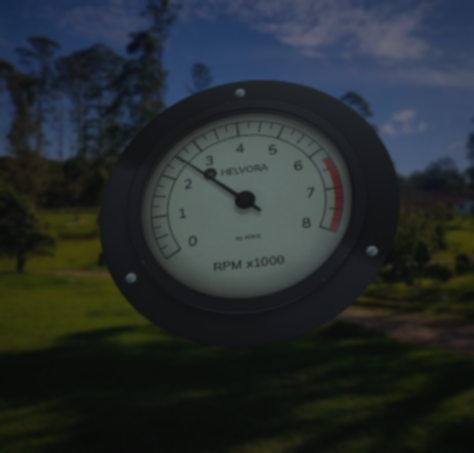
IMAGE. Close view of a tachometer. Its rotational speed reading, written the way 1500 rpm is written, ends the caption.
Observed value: 2500 rpm
